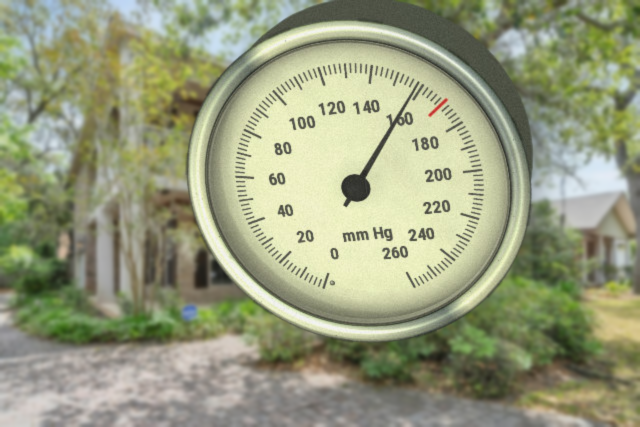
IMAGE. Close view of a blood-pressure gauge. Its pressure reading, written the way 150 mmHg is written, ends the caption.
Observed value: 158 mmHg
